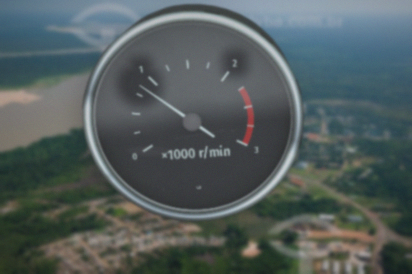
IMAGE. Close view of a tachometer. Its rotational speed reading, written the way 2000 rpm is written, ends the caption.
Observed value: 875 rpm
